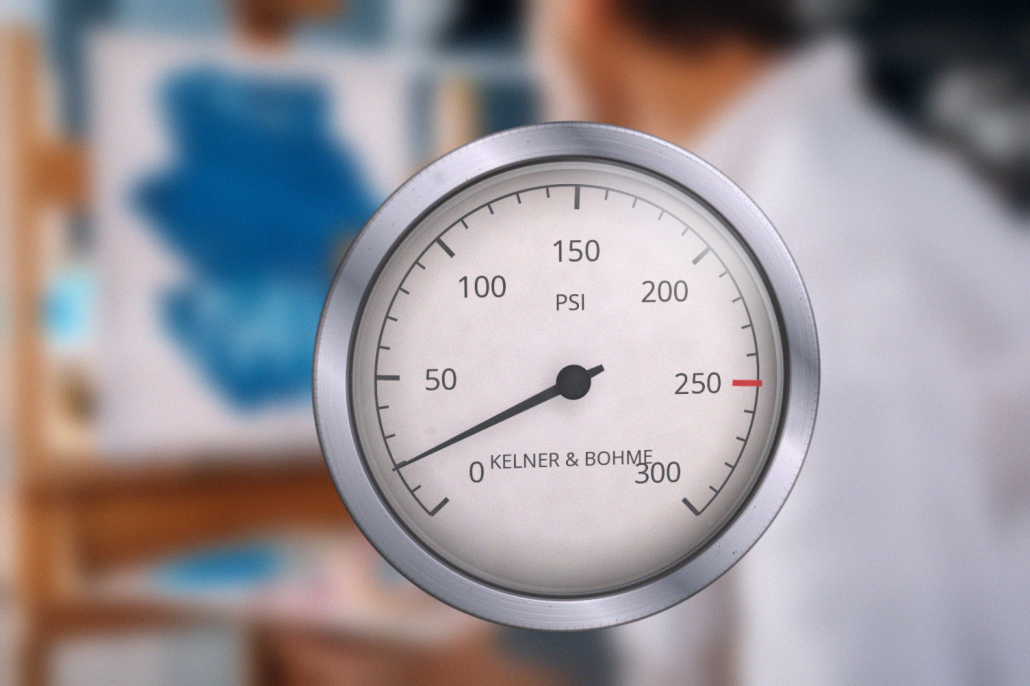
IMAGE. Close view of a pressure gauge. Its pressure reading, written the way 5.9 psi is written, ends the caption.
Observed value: 20 psi
